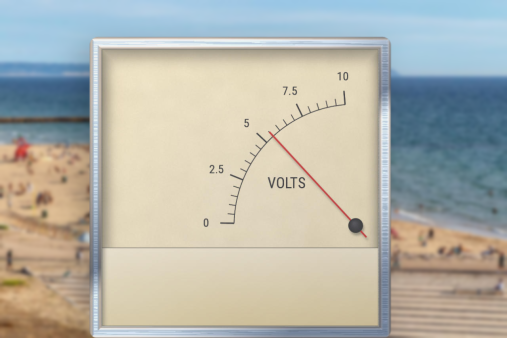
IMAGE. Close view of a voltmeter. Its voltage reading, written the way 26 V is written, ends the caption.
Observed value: 5.5 V
